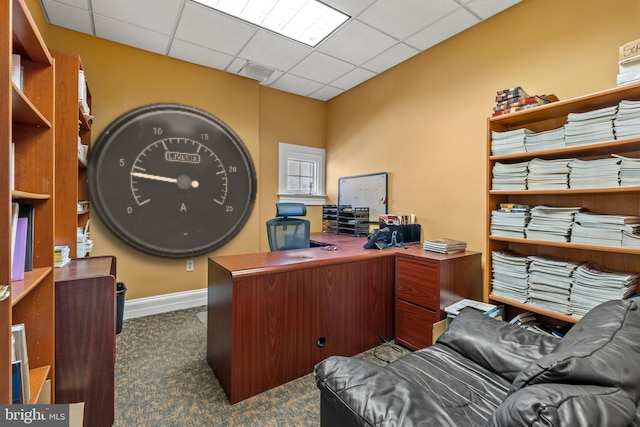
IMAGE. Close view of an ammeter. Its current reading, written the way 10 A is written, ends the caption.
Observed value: 4 A
